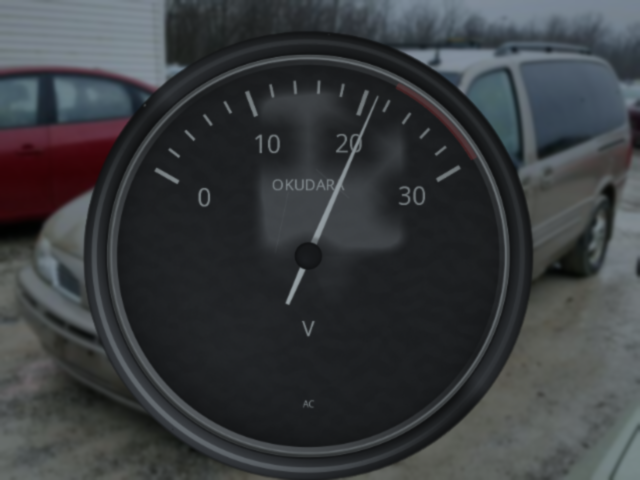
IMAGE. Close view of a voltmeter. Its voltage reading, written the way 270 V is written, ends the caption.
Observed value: 21 V
